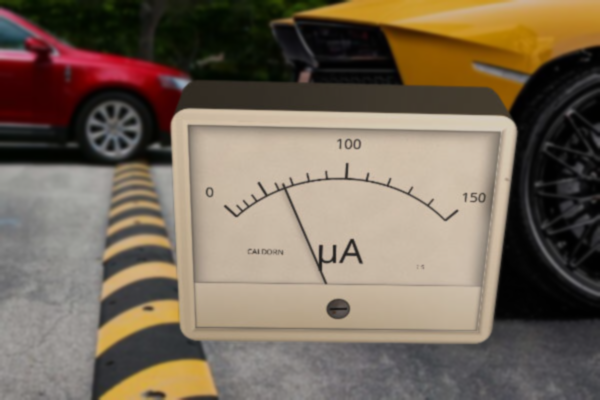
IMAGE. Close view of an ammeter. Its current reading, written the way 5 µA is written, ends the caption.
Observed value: 65 µA
